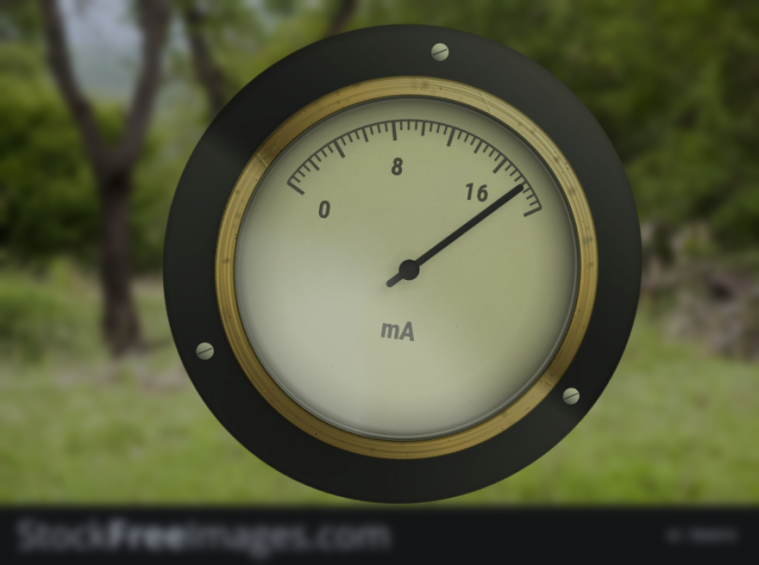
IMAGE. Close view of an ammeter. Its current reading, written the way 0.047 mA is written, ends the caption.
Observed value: 18 mA
